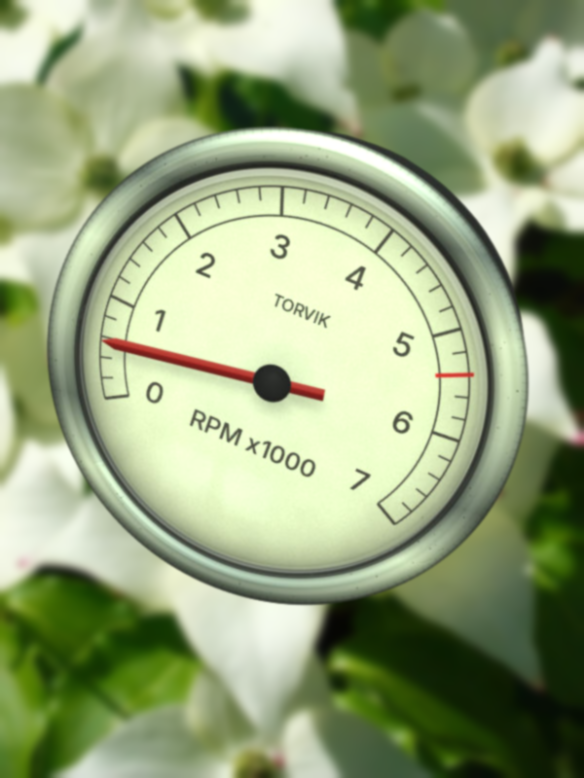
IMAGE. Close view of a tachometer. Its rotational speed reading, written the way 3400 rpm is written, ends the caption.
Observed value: 600 rpm
